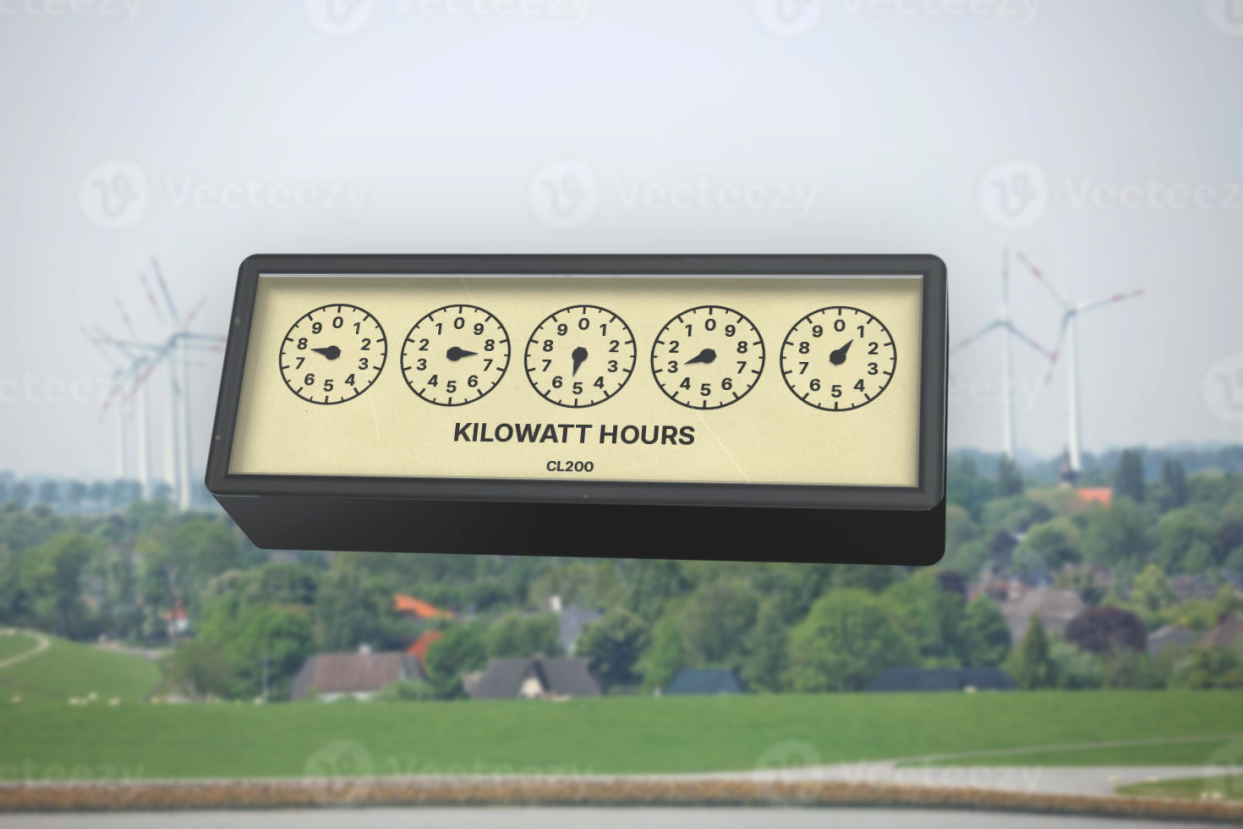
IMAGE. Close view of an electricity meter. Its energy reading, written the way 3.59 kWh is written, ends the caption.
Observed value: 77531 kWh
